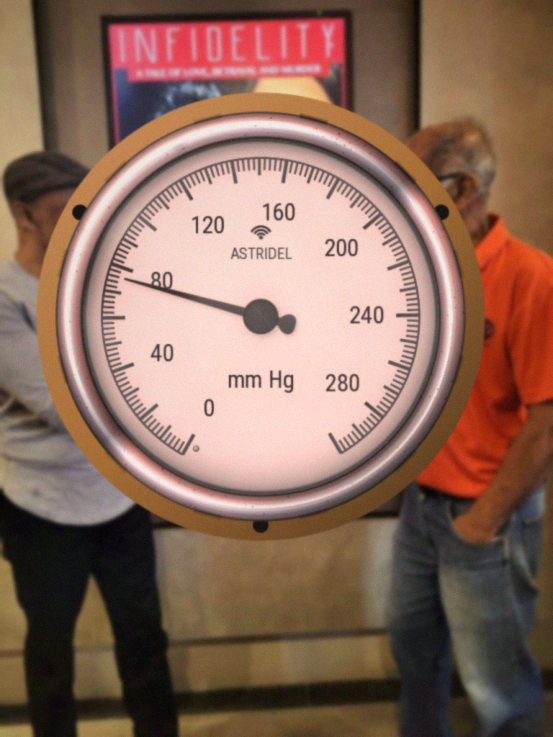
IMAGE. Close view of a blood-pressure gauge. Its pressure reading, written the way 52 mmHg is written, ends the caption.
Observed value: 76 mmHg
